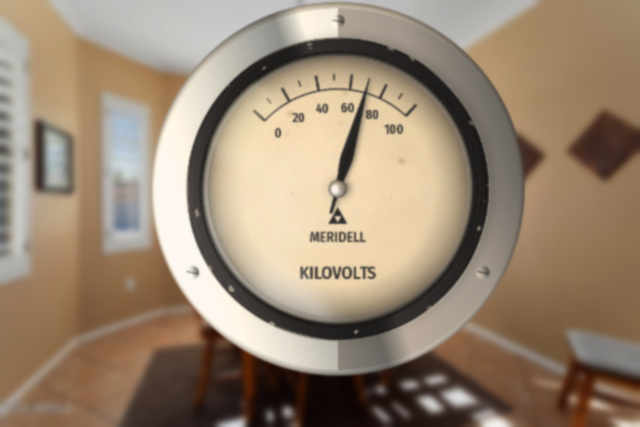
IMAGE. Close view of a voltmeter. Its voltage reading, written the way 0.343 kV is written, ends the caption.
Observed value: 70 kV
